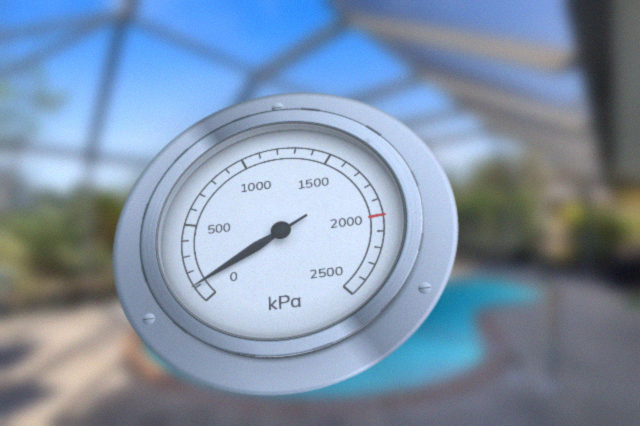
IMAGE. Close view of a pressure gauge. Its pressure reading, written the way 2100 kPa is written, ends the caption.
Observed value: 100 kPa
